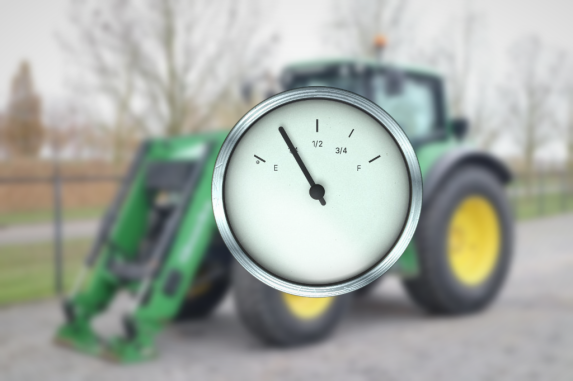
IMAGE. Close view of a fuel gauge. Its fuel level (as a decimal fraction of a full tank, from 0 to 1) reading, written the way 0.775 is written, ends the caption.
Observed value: 0.25
